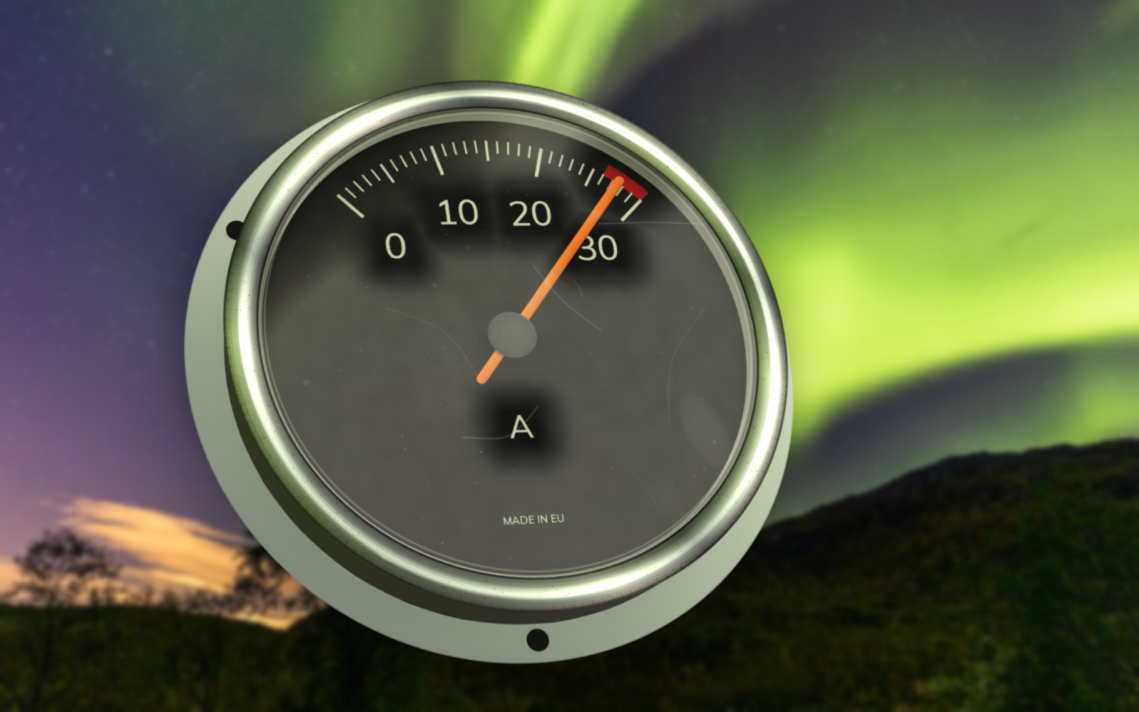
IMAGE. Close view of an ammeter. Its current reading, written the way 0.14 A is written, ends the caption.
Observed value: 27.5 A
